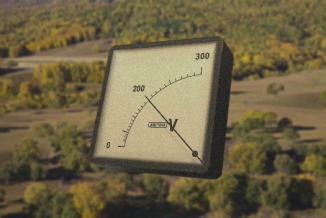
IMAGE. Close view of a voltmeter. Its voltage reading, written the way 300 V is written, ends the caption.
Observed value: 200 V
